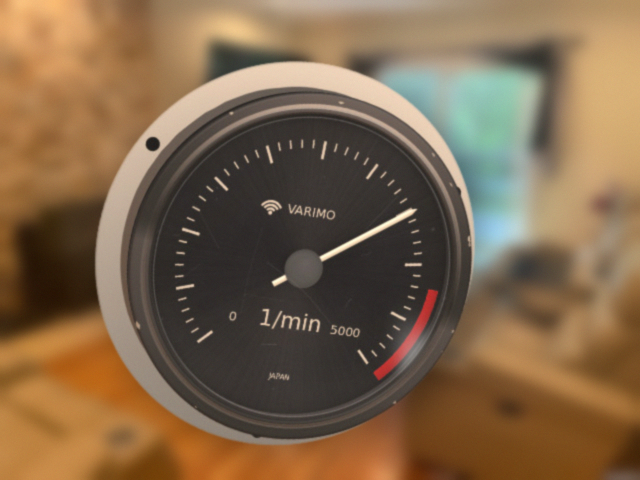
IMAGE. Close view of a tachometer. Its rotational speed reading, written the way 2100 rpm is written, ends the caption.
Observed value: 3500 rpm
